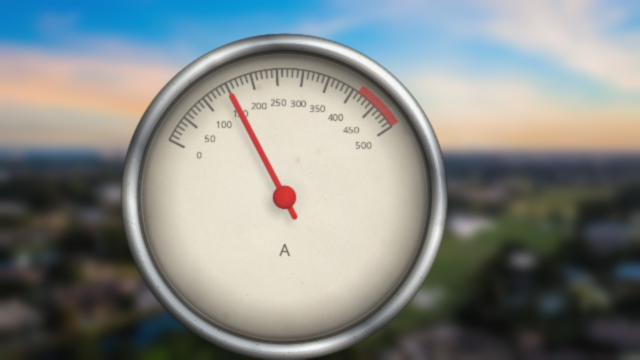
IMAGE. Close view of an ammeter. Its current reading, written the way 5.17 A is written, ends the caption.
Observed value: 150 A
